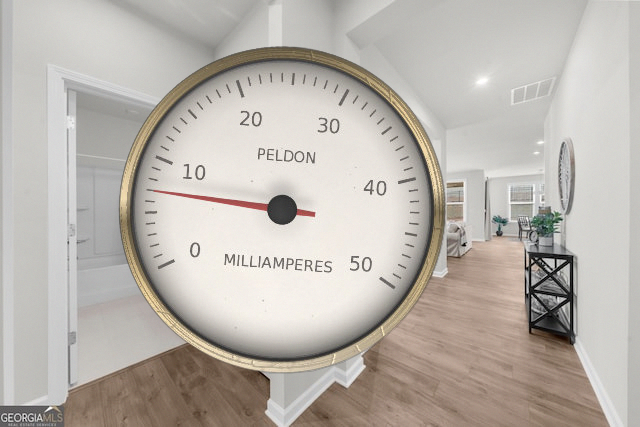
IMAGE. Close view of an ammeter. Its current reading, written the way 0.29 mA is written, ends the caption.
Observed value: 7 mA
